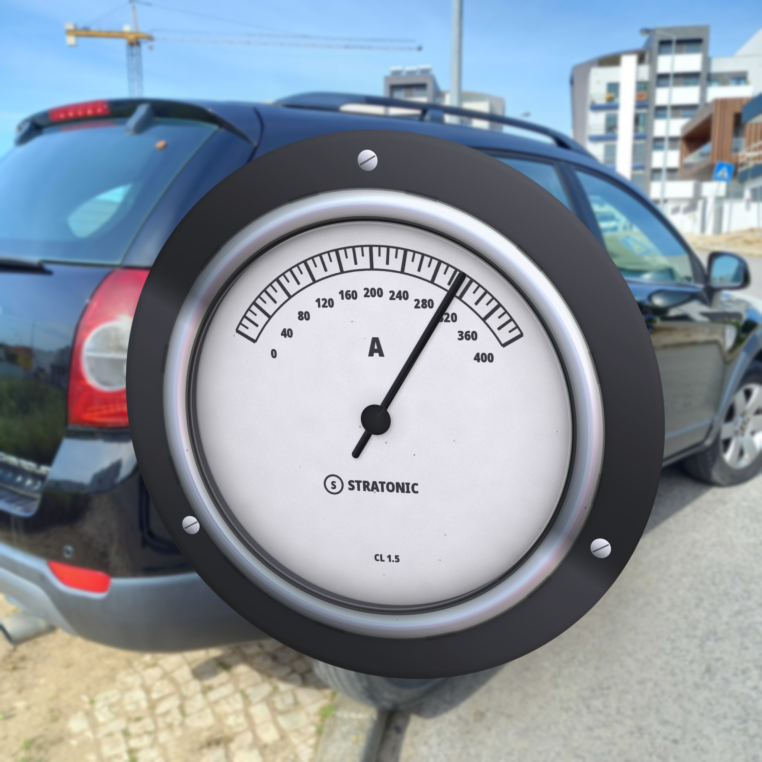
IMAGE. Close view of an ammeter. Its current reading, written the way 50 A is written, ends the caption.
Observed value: 310 A
